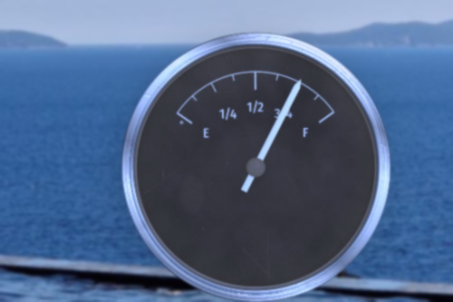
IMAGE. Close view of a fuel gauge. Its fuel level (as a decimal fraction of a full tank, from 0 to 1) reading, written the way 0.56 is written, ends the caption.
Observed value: 0.75
